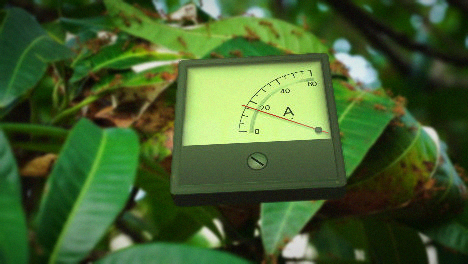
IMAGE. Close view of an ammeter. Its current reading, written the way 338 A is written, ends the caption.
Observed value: 15 A
